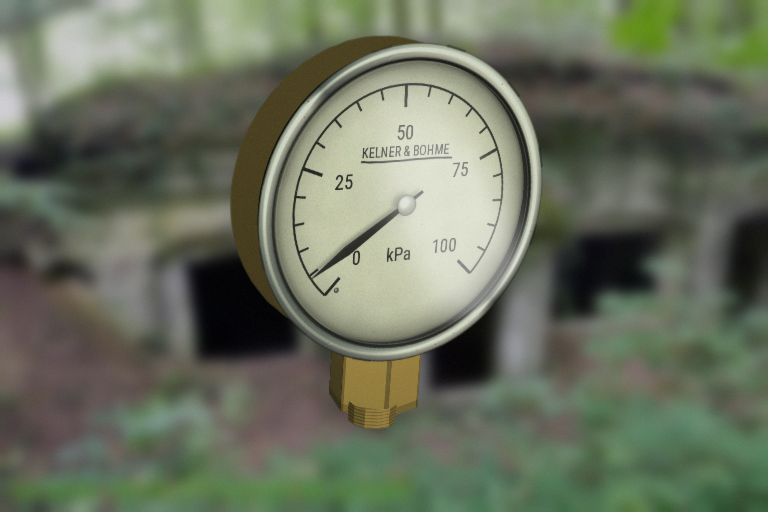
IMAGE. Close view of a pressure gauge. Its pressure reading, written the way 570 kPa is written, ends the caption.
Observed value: 5 kPa
